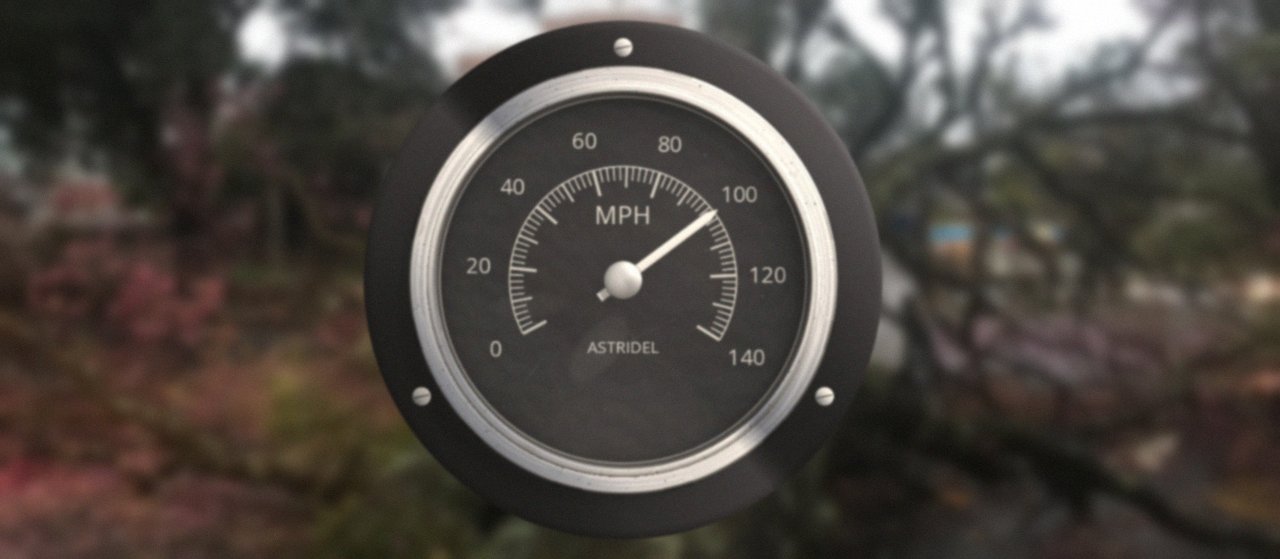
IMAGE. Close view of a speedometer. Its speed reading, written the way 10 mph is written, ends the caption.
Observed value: 100 mph
